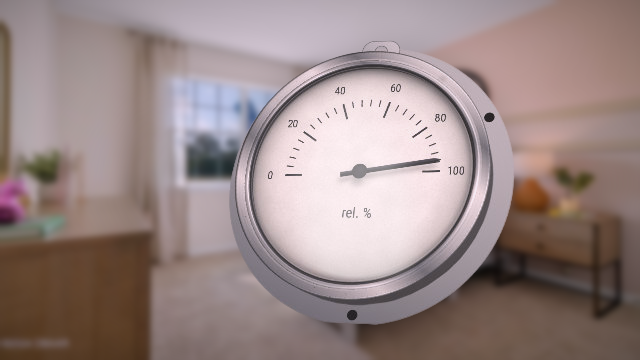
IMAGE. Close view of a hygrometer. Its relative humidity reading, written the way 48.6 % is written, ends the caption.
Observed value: 96 %
